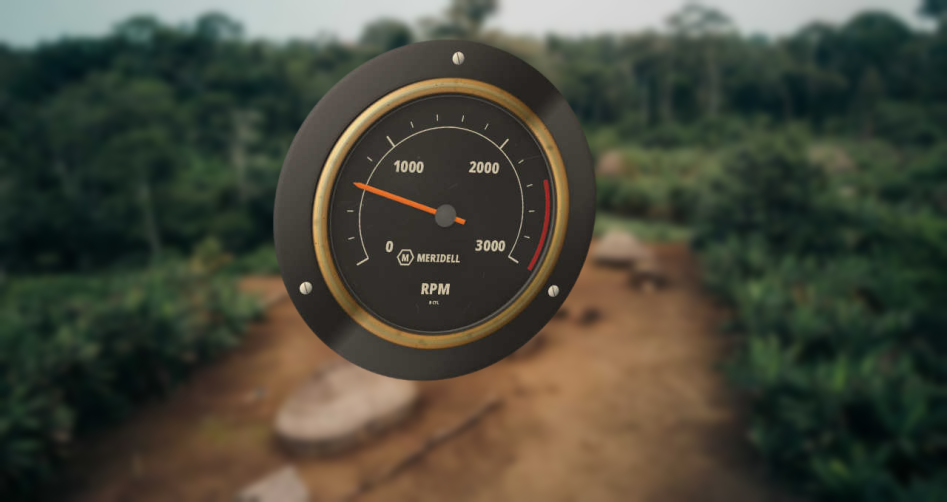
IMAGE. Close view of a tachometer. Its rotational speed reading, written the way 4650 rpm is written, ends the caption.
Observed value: 600 rpm
